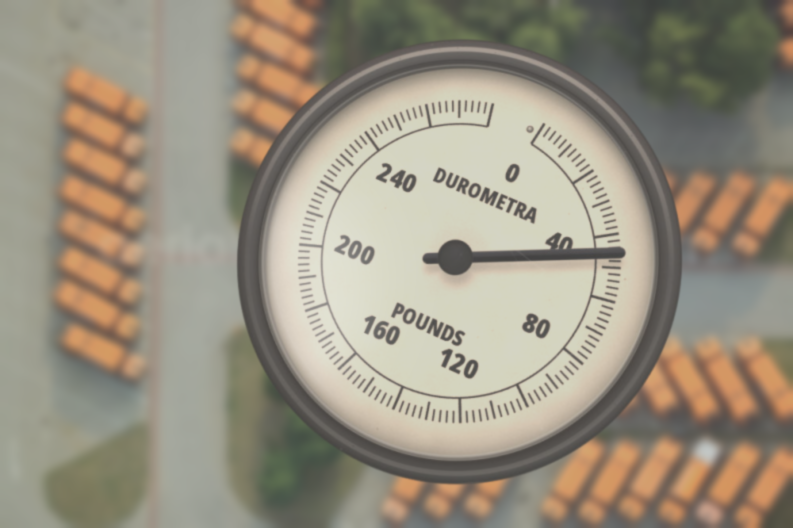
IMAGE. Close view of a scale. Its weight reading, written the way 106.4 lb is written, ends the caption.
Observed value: 46 lb
